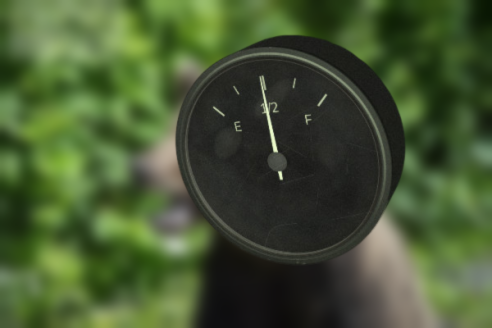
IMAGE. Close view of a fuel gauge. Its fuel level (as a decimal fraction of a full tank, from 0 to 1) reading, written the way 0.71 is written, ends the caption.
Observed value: 0.5
